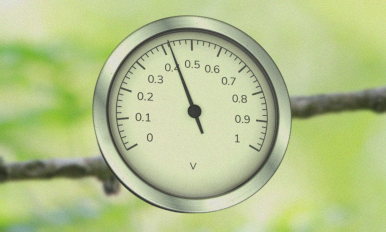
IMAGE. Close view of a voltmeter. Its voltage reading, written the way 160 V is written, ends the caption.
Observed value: 0.42 V
